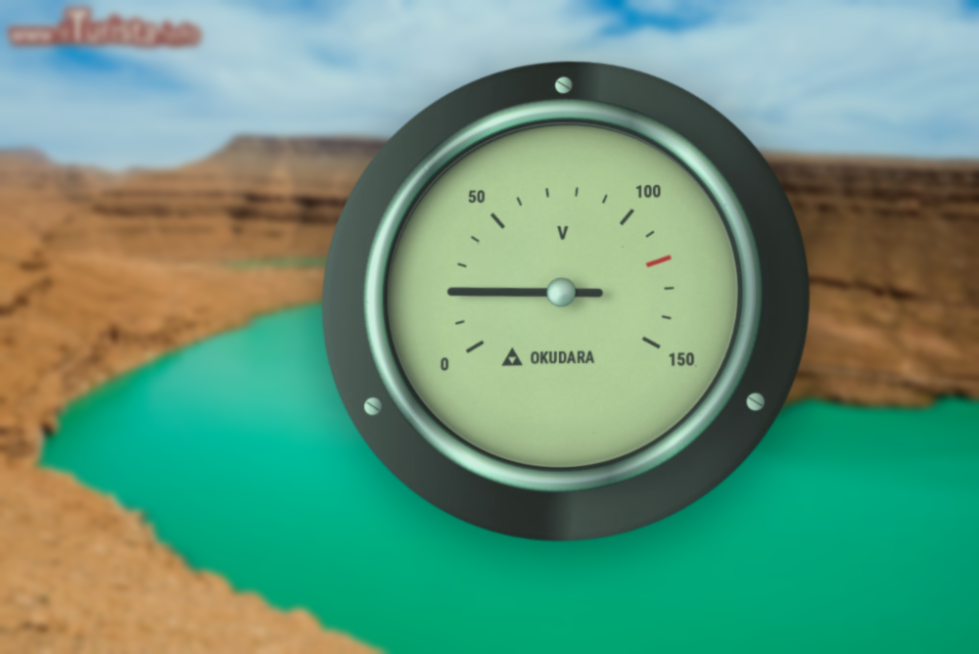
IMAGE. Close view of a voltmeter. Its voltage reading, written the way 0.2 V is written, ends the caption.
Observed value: 20 V
